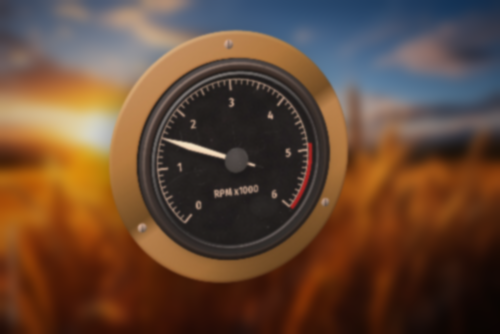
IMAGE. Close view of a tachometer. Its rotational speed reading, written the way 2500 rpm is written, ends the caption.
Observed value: 1500 rpm
